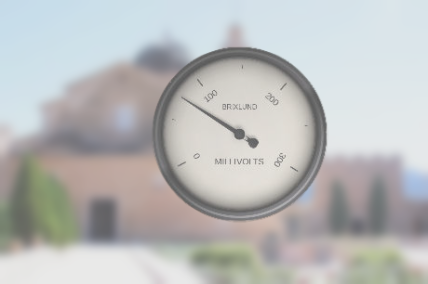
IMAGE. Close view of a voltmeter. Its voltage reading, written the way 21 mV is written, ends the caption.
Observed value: 75 mV
